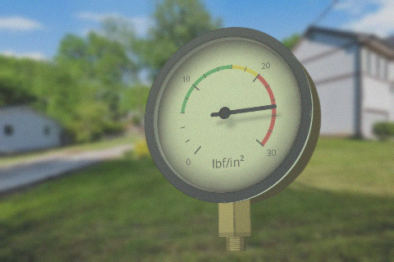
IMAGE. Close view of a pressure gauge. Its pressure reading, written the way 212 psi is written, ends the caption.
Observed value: 25 psi
